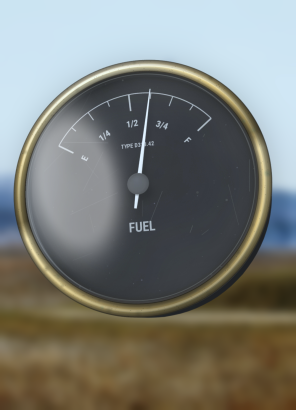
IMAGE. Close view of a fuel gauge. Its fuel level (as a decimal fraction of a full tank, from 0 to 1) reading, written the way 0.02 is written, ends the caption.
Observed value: 0.625
